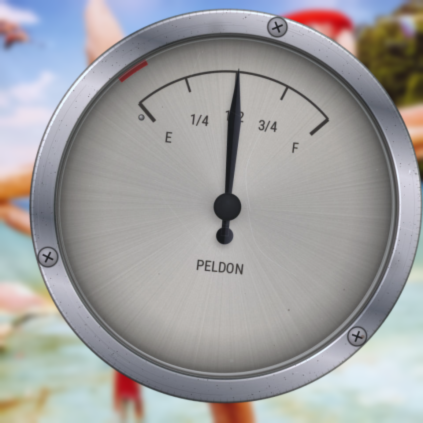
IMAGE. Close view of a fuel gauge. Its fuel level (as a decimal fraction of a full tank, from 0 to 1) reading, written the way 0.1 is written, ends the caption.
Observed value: 0.5
